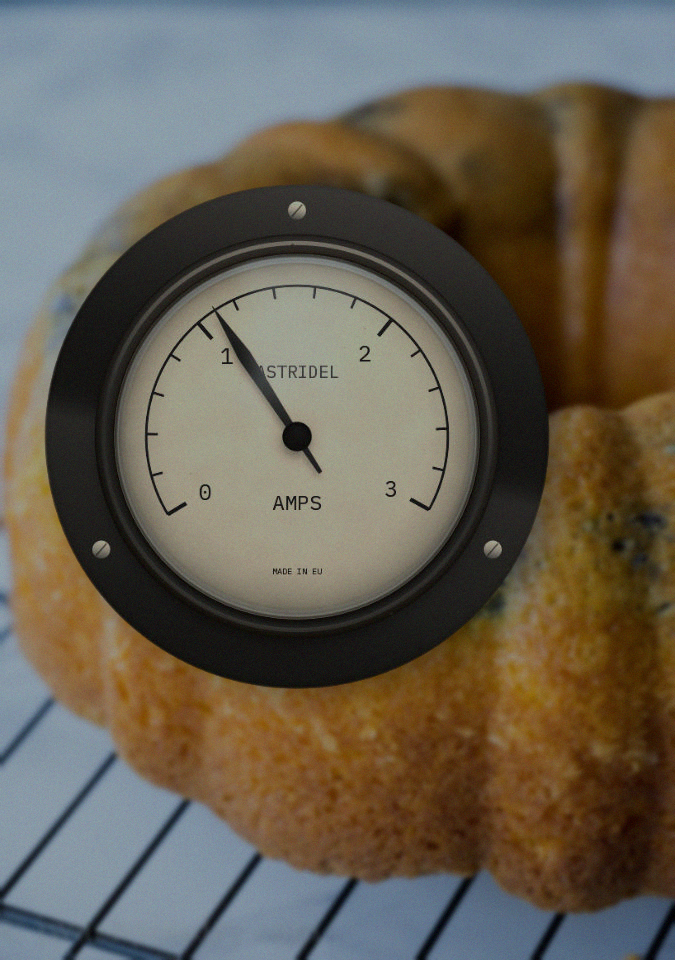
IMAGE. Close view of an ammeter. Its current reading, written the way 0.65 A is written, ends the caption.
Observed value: 1.1 A
